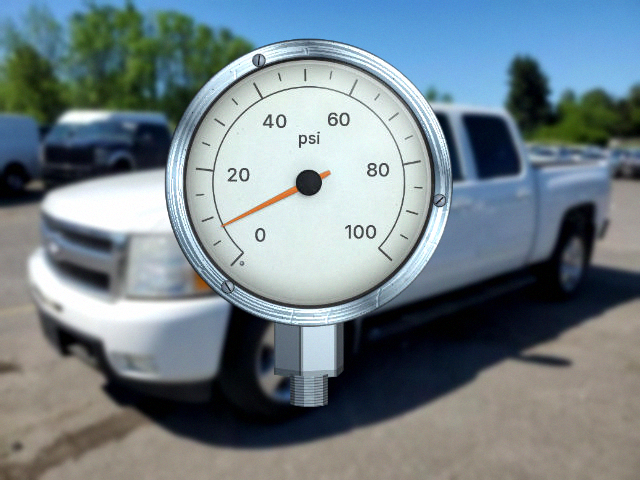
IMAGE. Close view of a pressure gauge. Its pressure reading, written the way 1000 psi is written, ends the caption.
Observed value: 7.5 psi
